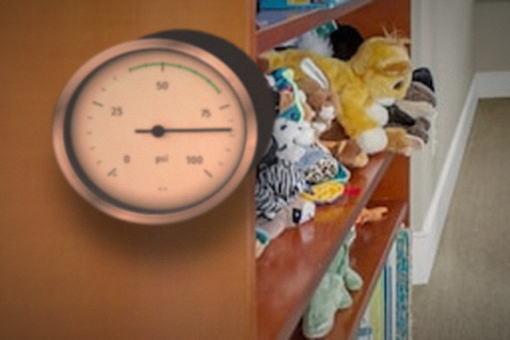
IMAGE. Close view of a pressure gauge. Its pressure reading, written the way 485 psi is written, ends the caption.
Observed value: 82.5 psi
